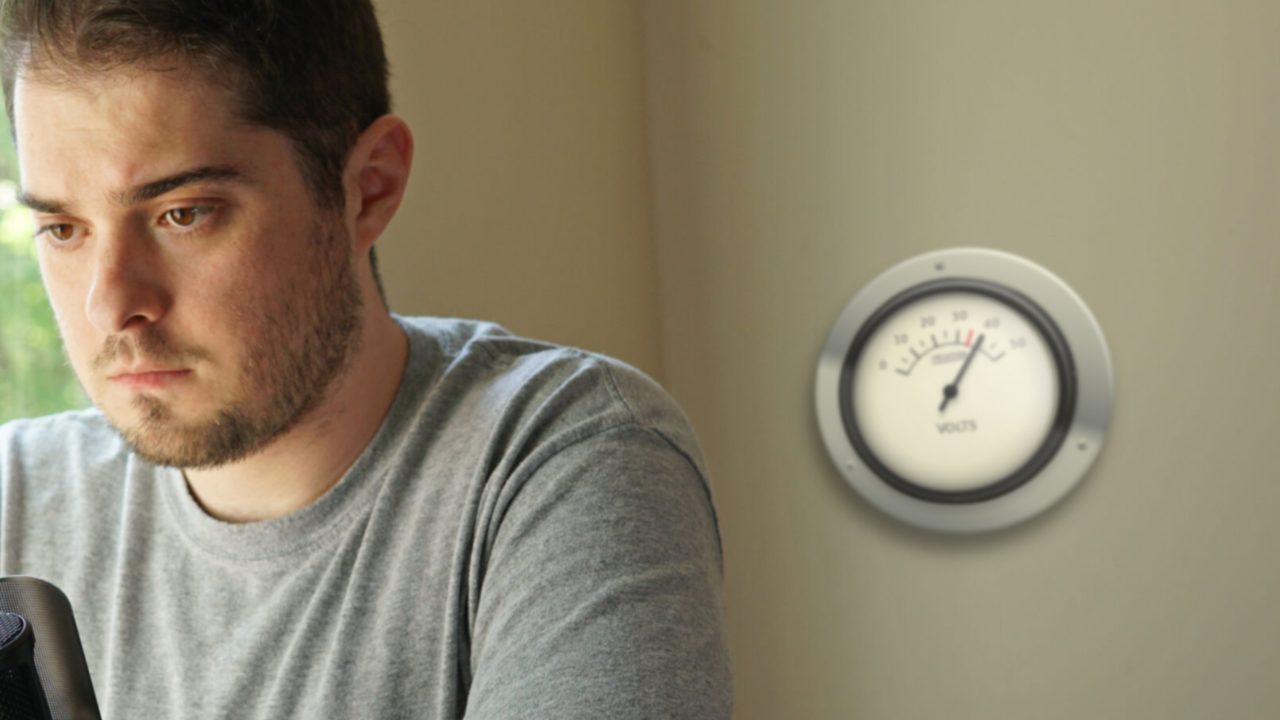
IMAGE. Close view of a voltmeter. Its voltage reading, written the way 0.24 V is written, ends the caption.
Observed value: 40 V
